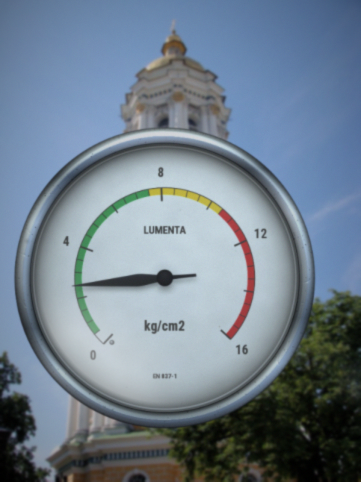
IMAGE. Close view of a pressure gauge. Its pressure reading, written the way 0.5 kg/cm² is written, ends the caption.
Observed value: 2.5 kg/cm²
